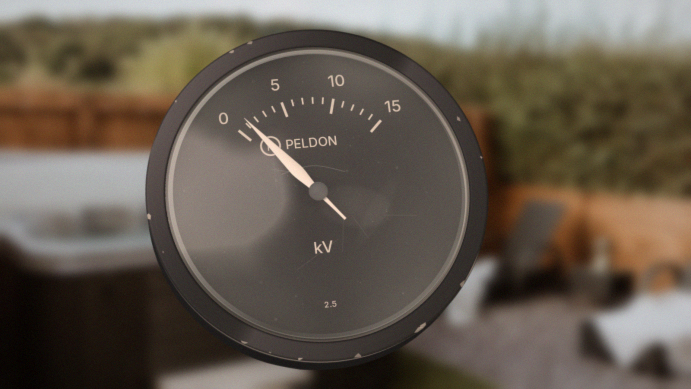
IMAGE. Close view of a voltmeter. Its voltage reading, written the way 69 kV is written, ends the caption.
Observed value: 1 kV
